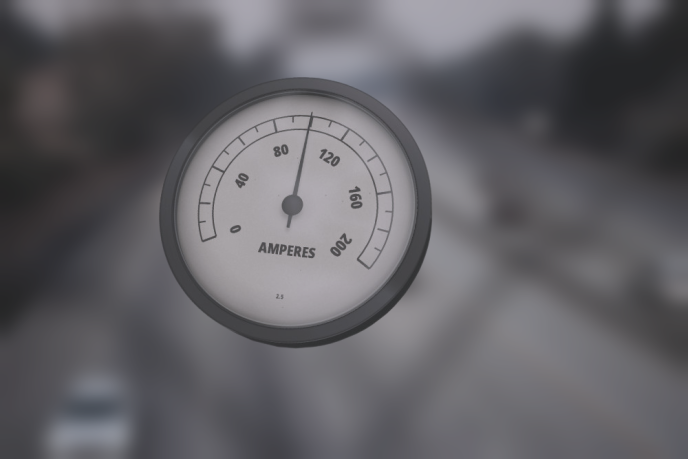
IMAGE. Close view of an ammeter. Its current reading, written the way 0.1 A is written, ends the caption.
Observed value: 100 A
